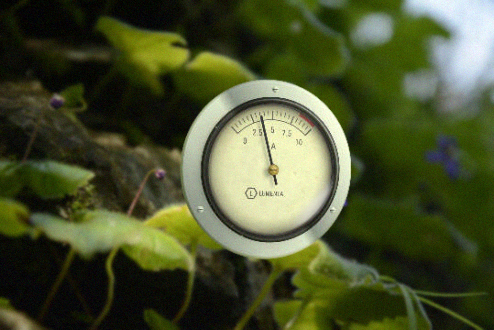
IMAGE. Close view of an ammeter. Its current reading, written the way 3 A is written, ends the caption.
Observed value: 3.5 A
